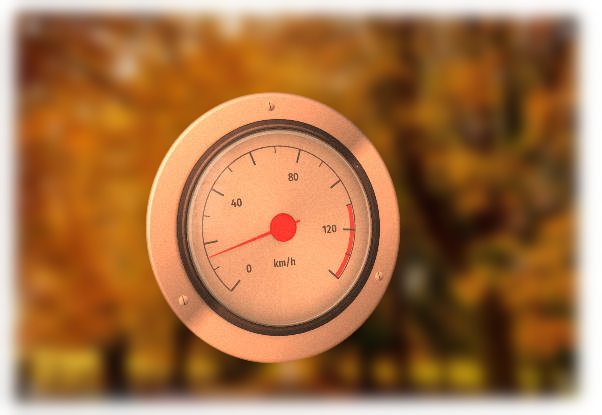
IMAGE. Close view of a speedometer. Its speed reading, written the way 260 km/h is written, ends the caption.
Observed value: 15 km/h
